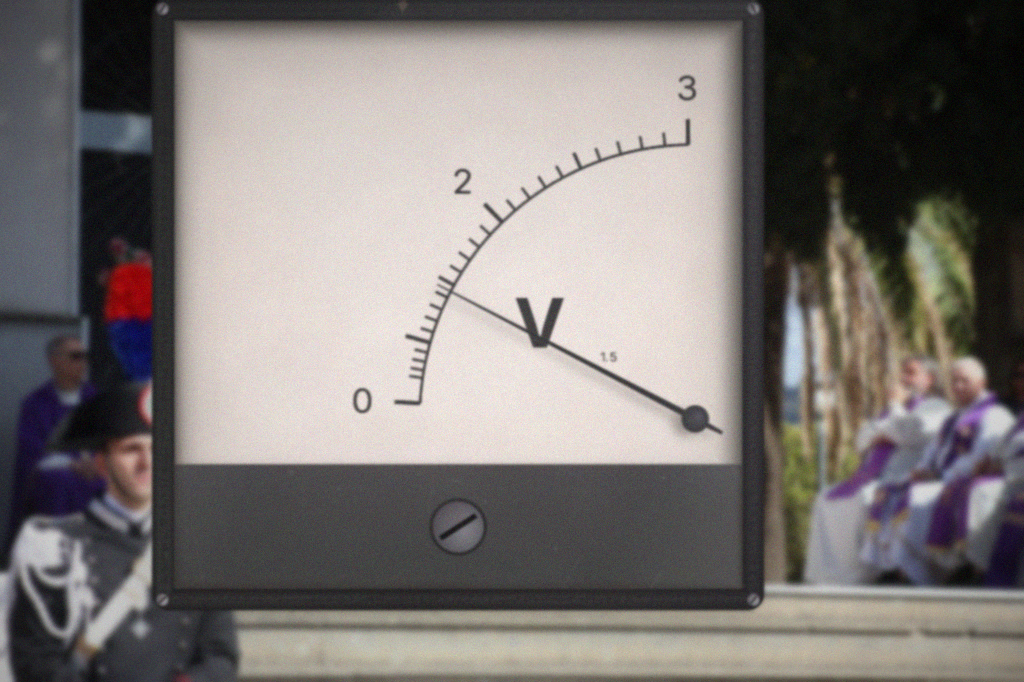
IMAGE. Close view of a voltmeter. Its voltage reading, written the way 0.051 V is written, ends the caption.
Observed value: 1.45 V
